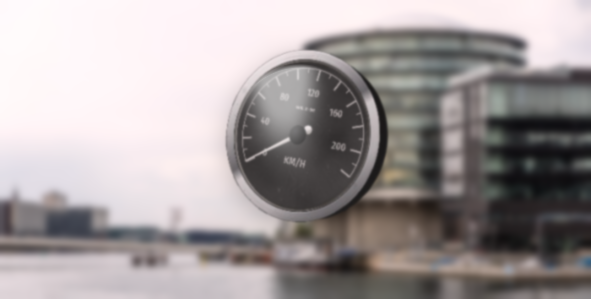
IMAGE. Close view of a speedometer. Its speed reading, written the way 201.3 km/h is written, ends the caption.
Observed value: 0 km/h
